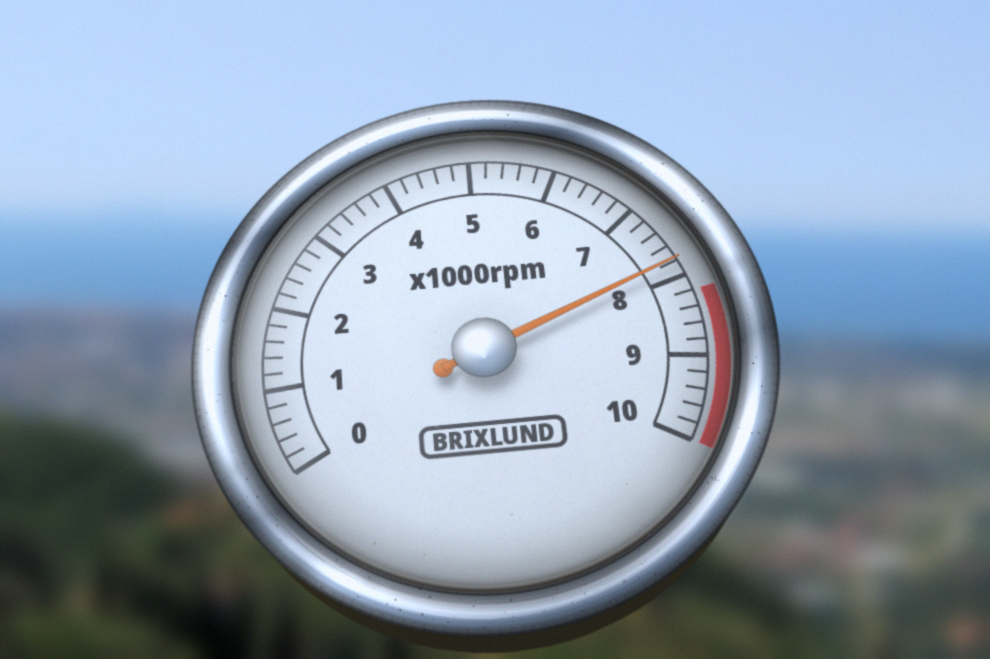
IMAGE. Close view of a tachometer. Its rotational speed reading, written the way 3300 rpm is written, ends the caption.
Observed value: 7800 rpm
